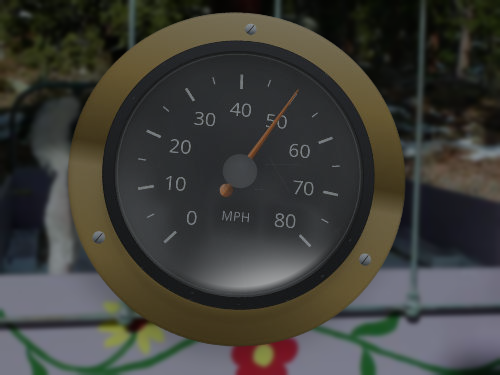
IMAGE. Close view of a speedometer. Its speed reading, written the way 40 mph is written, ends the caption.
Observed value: 50 mph
